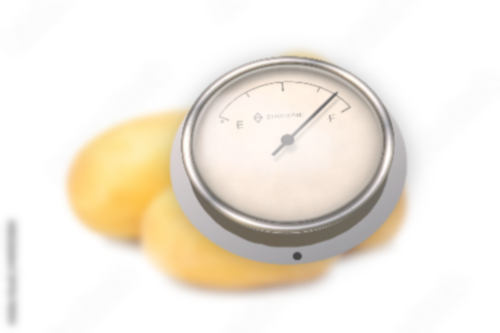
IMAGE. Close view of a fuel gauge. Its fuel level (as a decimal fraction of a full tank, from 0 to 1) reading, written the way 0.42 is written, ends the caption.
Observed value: 0.875
